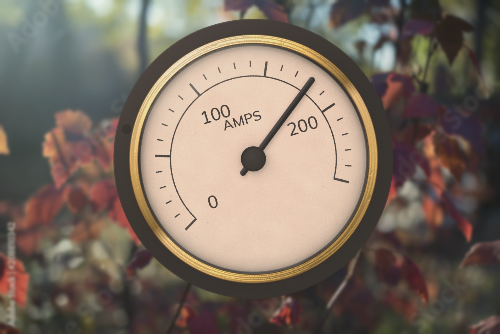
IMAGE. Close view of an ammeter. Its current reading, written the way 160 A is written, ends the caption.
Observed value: 180 A
